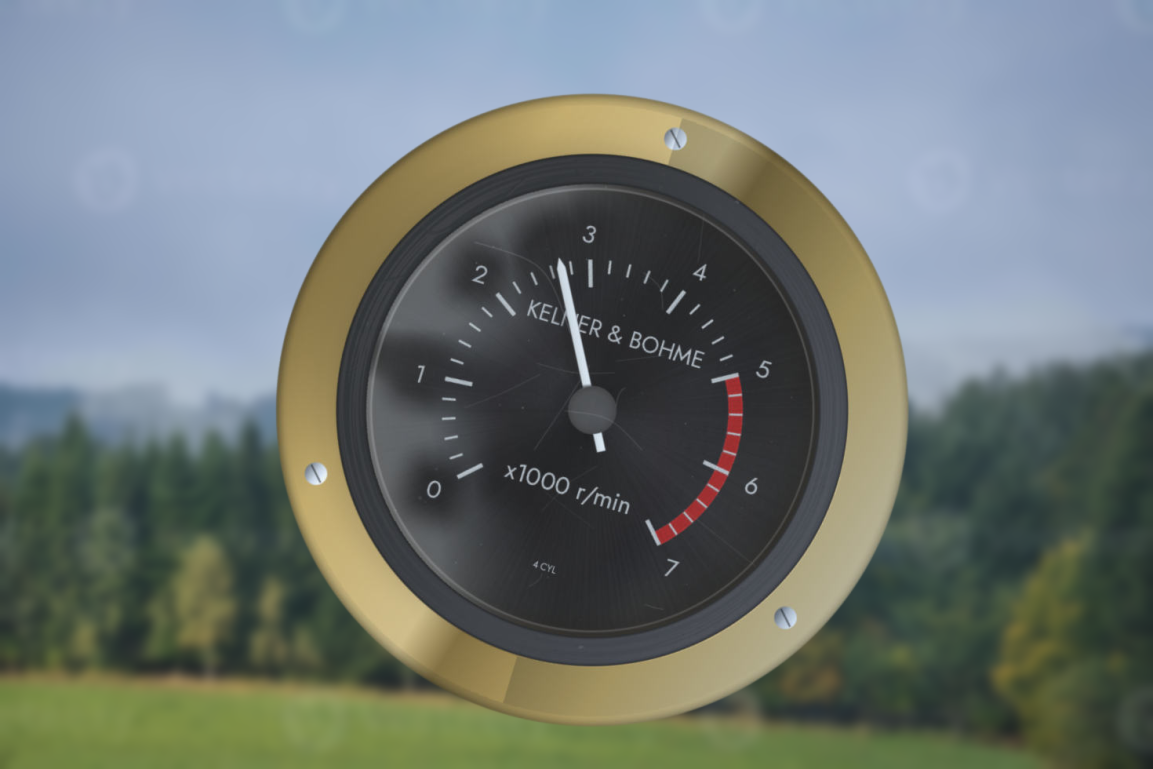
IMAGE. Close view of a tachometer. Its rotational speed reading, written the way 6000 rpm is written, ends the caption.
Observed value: 2700 rpm
